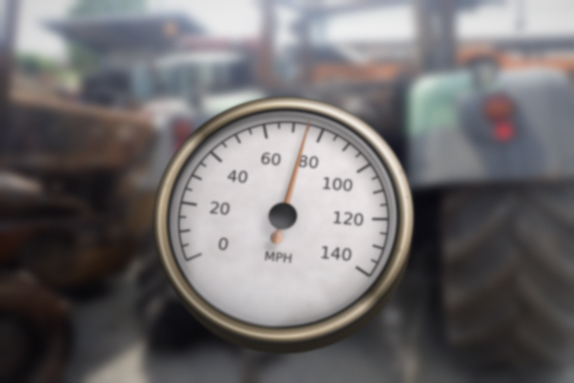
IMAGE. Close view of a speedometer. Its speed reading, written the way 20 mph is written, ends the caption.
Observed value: 75 mph
